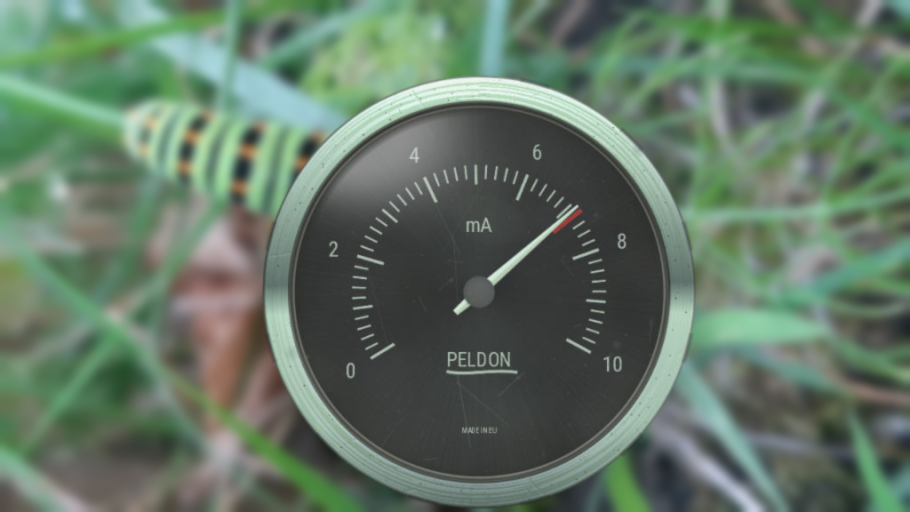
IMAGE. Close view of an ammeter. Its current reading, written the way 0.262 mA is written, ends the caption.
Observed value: 7.1 mA
